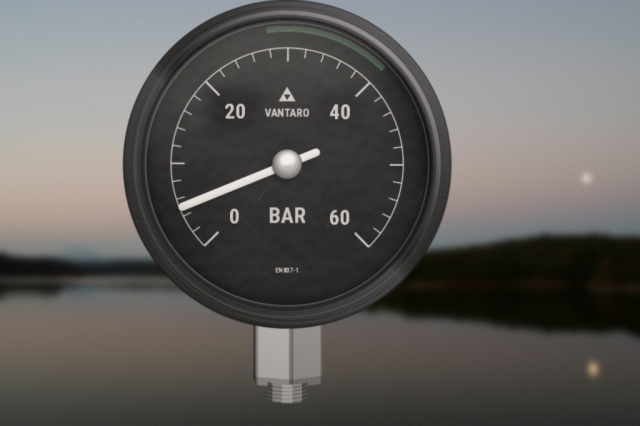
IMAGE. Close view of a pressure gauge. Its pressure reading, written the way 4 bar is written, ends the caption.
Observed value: 5 bar
